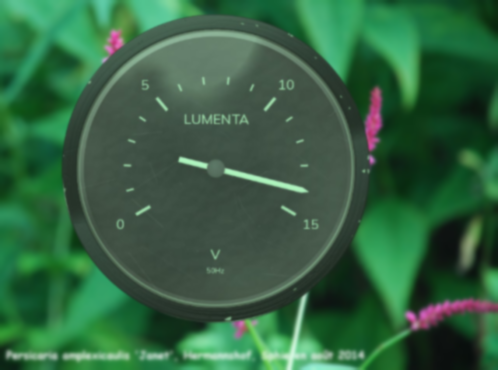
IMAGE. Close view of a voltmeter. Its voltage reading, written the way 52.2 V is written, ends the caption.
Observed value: 14 V
